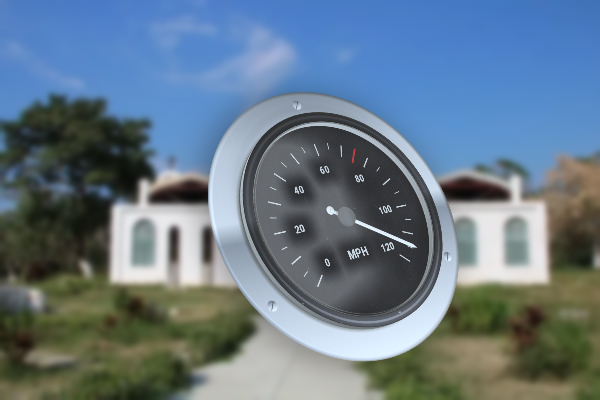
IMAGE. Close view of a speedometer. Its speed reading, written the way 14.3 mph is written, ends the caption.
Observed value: 115 mph
